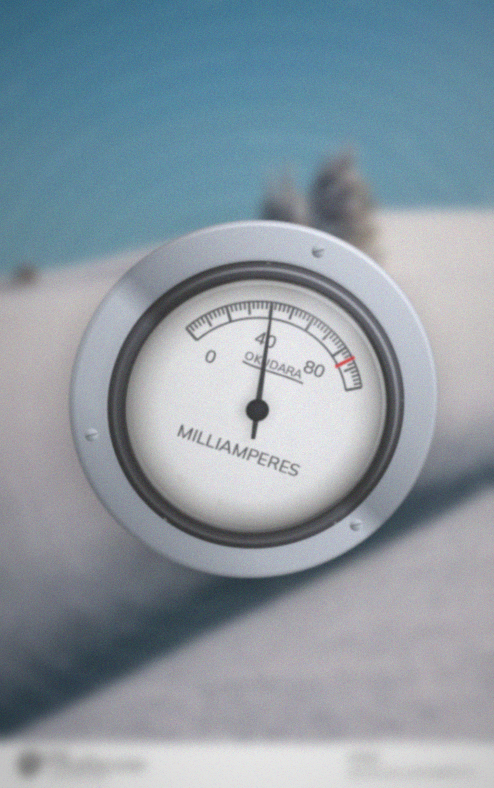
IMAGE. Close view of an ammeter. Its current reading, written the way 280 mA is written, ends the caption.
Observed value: 40 mA
